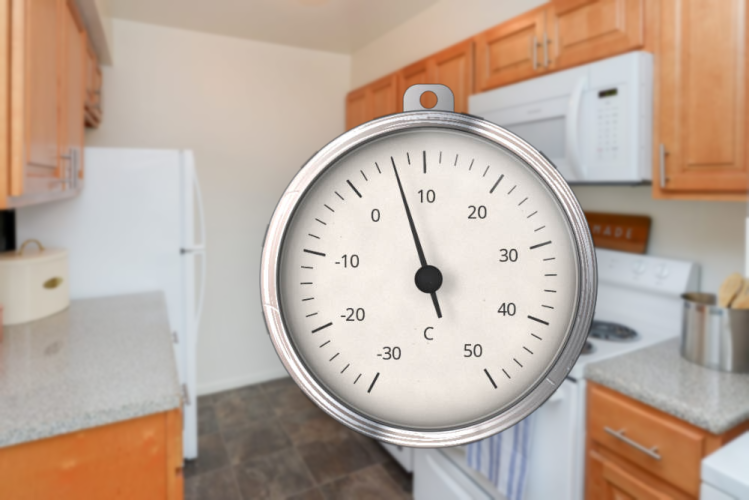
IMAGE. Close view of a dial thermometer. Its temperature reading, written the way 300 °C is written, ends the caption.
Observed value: 6 °C
